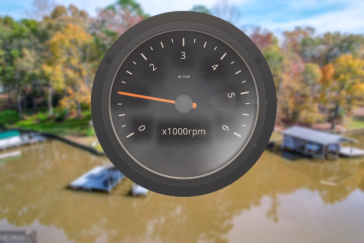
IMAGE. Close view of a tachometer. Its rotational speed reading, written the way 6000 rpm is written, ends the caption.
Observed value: 1000 rpm
